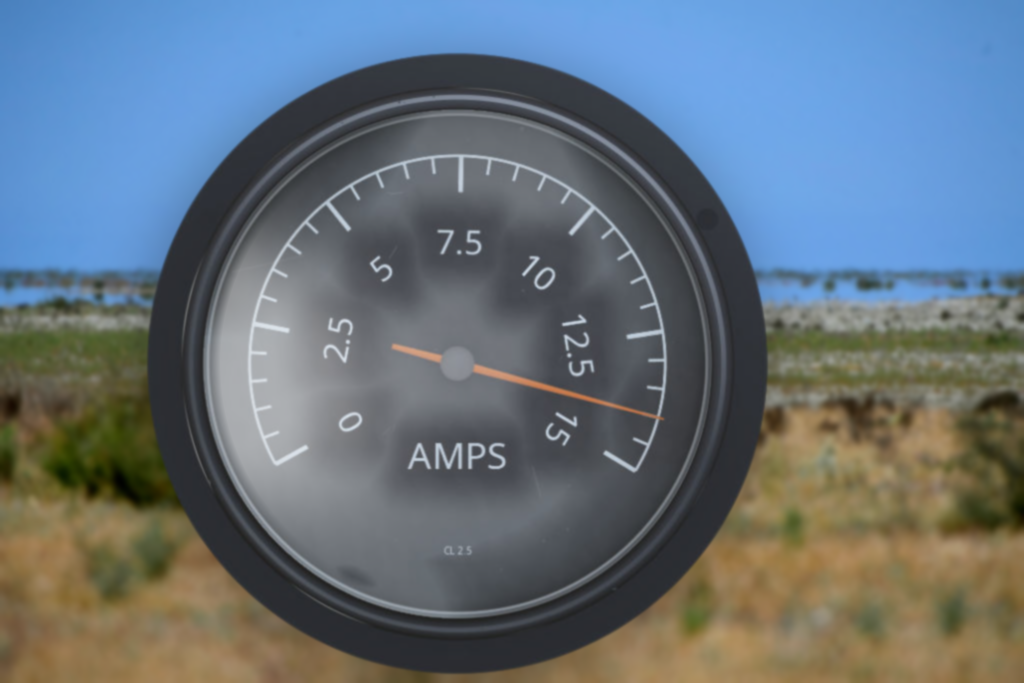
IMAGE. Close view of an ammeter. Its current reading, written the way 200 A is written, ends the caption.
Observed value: 14 A
